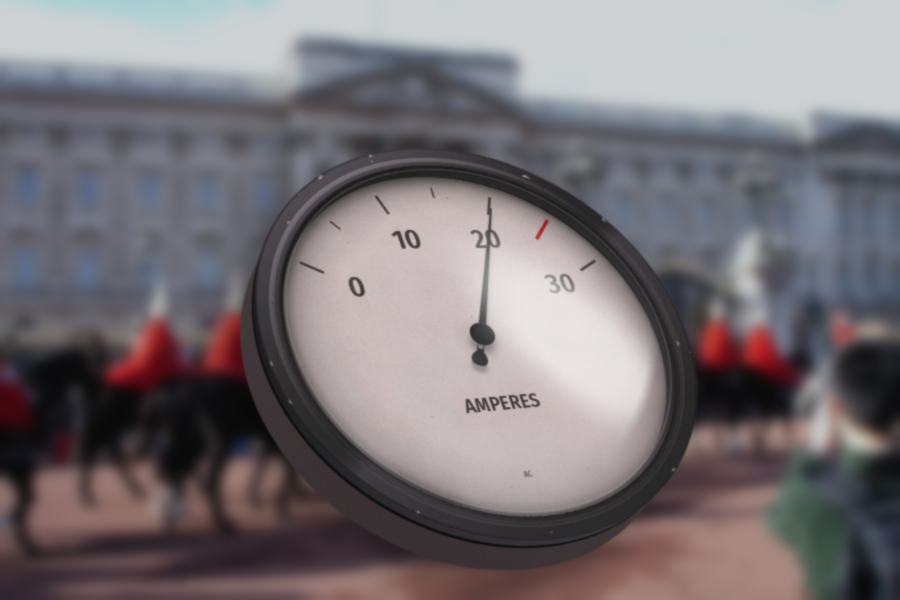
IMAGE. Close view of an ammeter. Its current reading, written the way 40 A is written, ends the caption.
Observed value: 20 A
